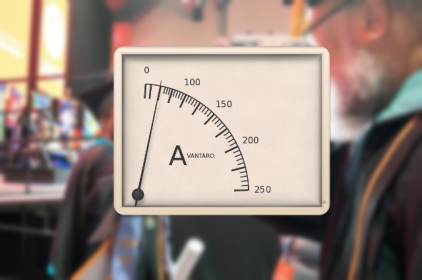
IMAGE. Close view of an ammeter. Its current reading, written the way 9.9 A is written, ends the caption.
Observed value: 50 A
